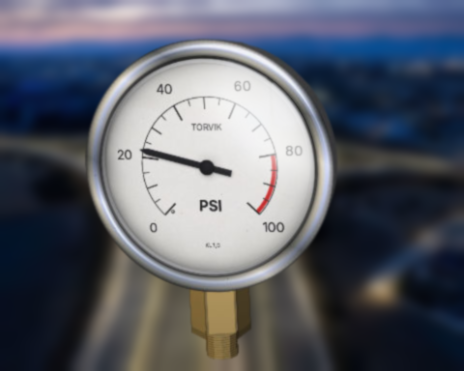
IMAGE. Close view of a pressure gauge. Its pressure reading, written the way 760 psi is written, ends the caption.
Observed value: 22.5 psi
